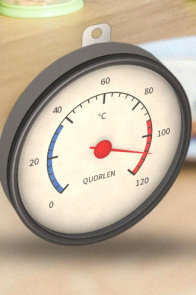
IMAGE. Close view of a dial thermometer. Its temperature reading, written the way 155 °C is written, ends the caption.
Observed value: 108 °C
